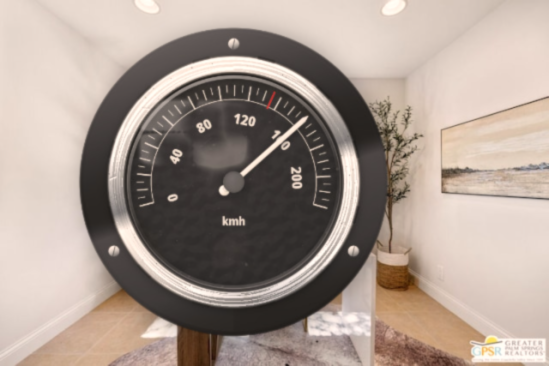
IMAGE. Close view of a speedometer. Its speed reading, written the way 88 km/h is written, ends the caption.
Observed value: 160 km/h
